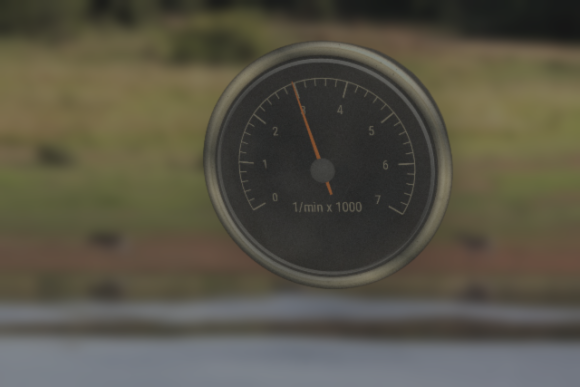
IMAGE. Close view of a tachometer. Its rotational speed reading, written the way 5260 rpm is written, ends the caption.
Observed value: 3000 rpm
